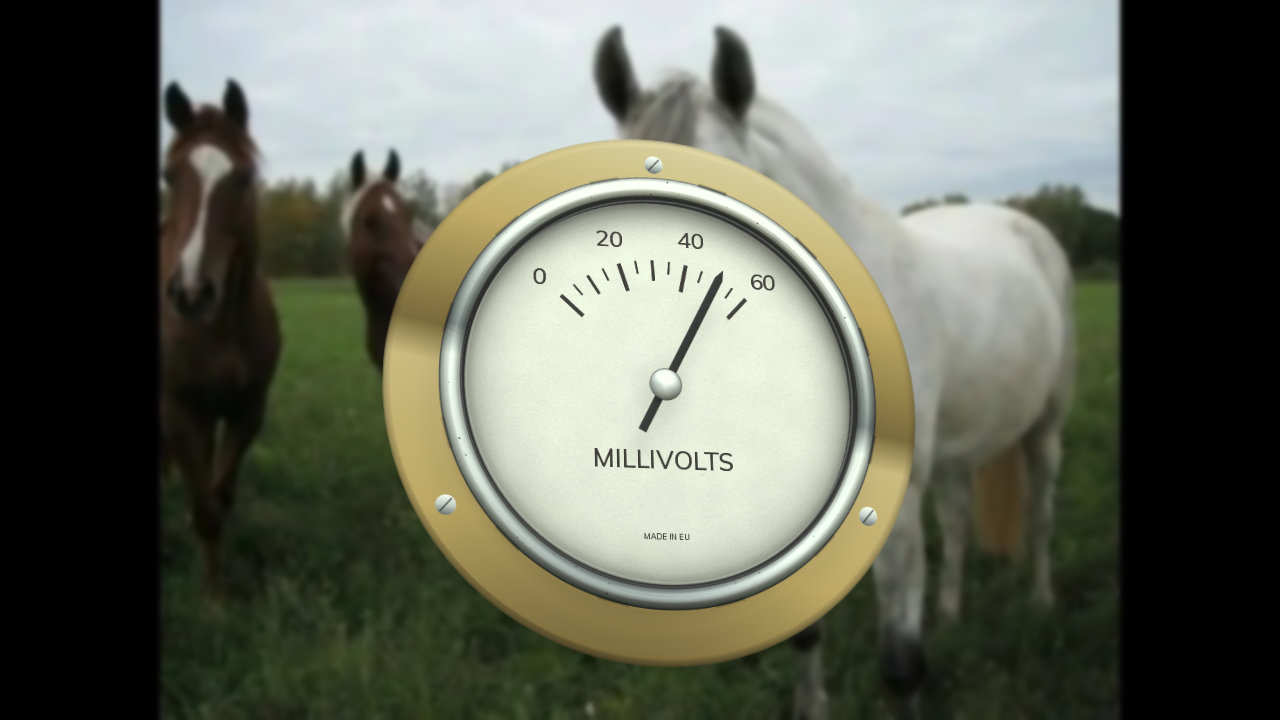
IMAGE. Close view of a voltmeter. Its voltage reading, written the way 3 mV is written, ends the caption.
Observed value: 50 mV
